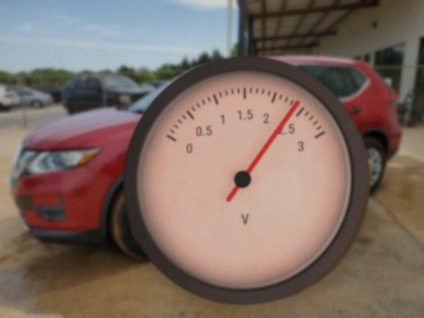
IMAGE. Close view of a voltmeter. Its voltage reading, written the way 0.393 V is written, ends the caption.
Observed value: 2.4 V
